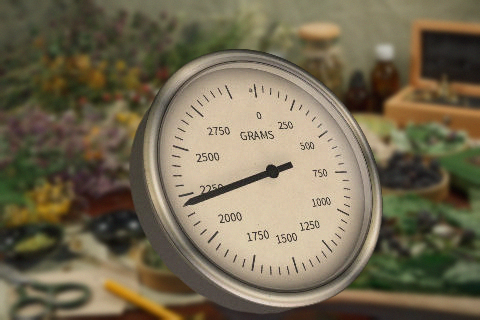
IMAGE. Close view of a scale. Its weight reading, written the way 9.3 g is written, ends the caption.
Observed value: 2200 g
